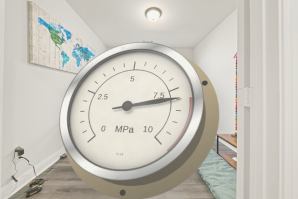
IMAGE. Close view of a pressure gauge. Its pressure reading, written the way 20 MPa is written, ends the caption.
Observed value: 8 MPa
